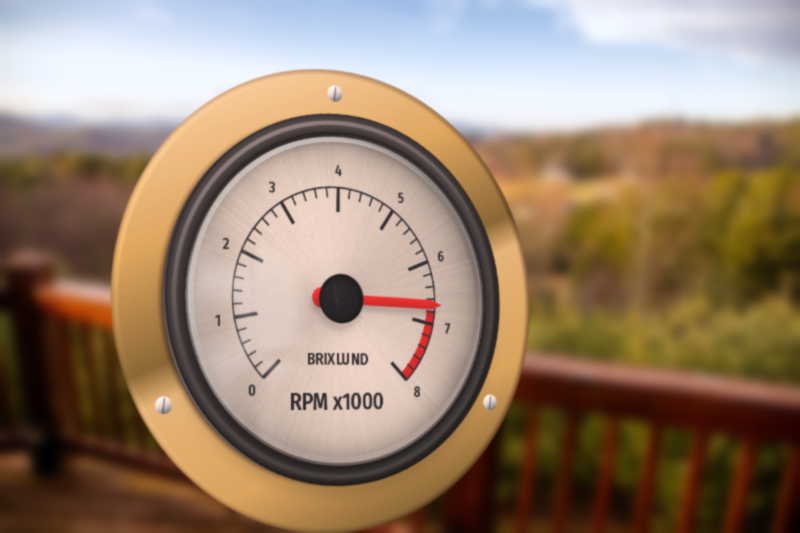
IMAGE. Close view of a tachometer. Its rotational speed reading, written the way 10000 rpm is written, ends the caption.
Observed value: 6700 rpm
